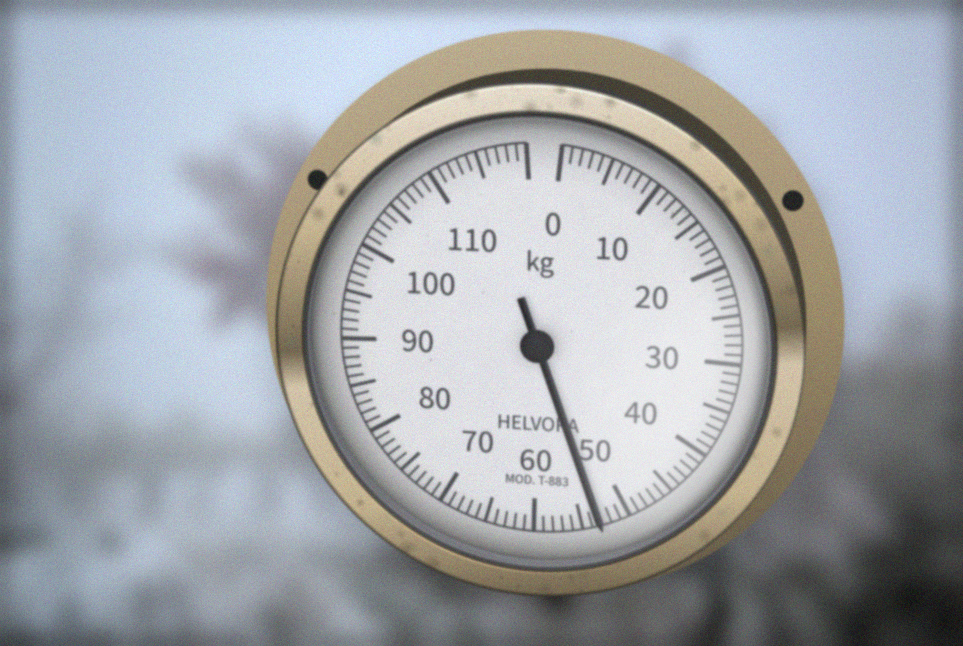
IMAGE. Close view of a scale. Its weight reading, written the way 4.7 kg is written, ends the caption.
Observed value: 53 kg
